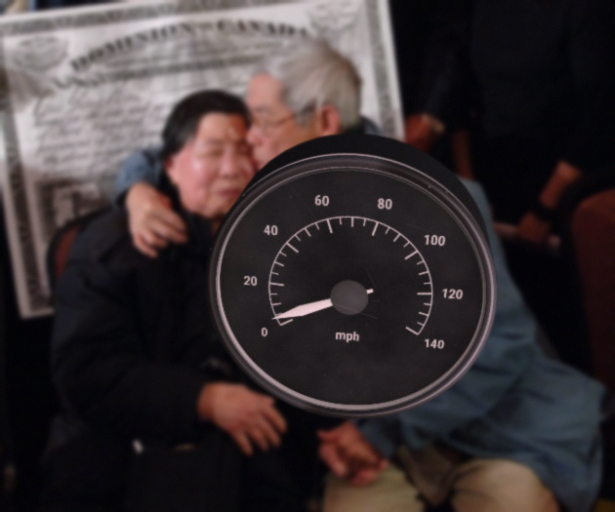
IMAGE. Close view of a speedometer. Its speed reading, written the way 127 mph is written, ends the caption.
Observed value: 5 mph
